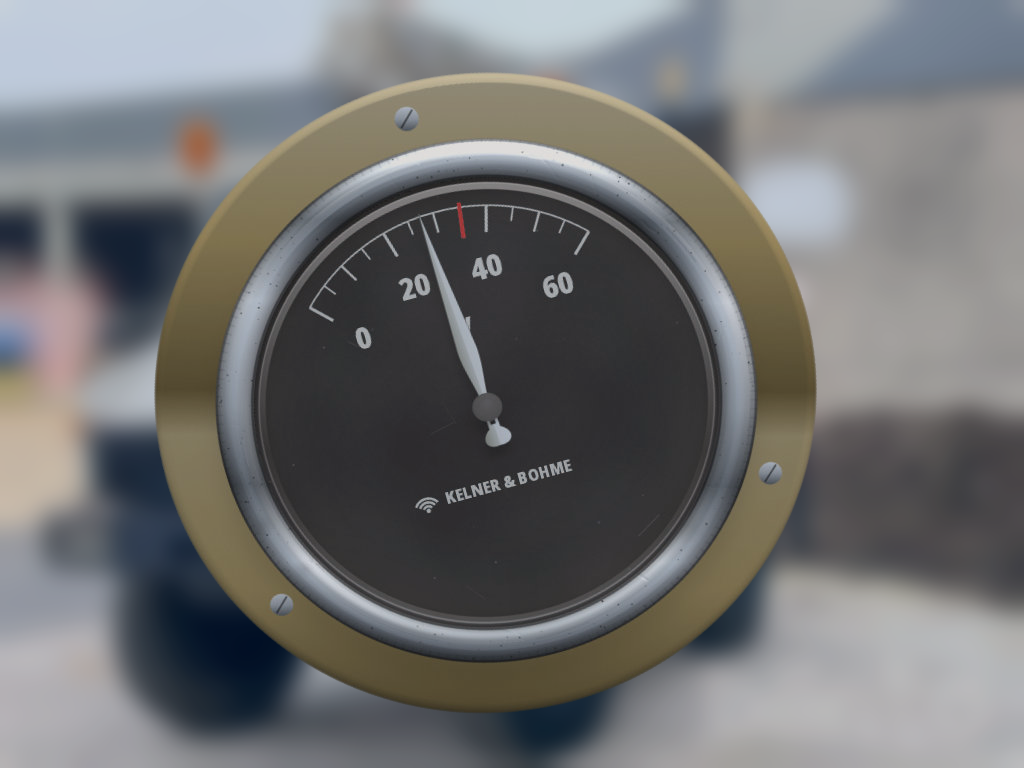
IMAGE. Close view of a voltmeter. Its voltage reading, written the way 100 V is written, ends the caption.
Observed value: 27.5 V
